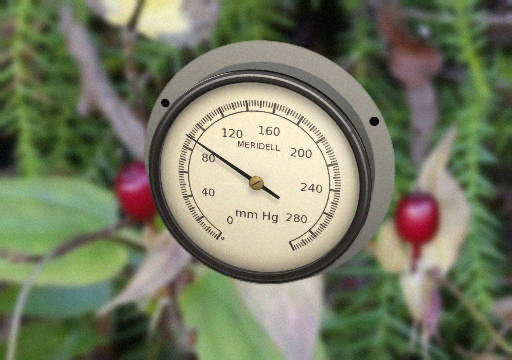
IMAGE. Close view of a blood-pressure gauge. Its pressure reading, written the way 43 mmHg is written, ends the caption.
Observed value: 90 mmHg
